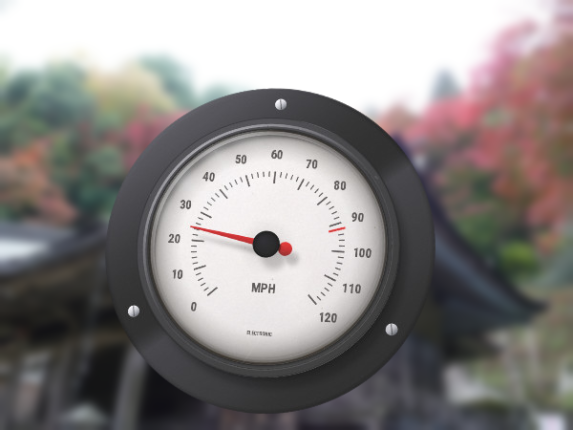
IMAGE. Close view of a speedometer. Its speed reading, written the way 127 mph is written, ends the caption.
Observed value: 24 mph
